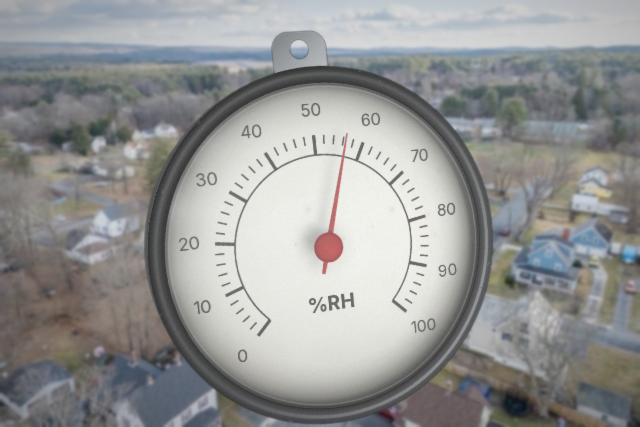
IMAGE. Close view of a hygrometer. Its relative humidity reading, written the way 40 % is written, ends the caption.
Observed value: 56 %
